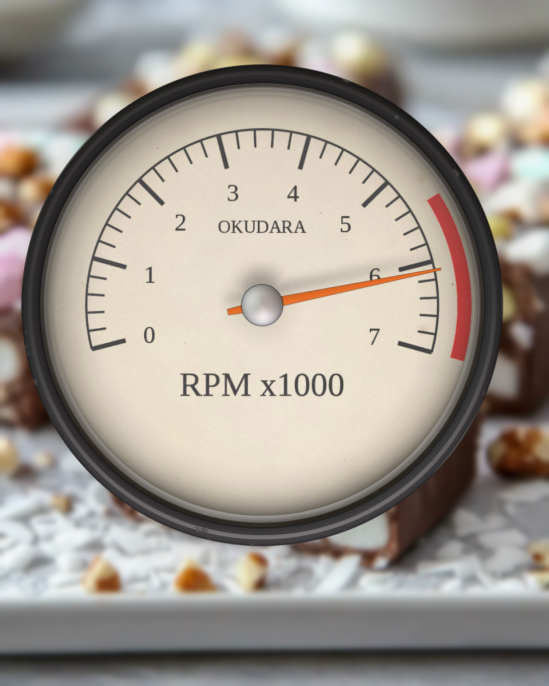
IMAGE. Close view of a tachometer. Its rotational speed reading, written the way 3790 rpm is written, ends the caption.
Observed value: 6100 rpm
